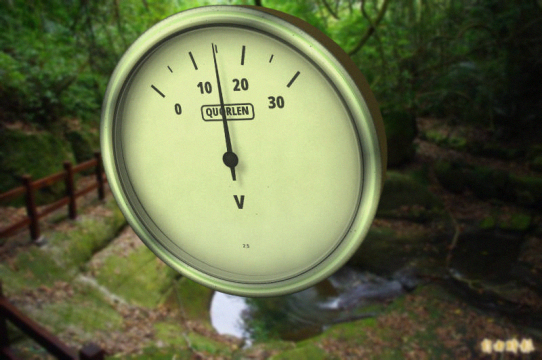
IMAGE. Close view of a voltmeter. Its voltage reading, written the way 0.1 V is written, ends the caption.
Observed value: 15 V
